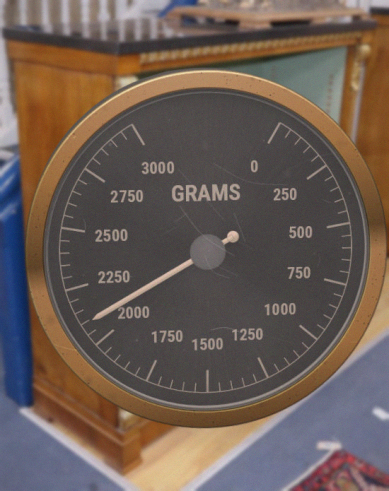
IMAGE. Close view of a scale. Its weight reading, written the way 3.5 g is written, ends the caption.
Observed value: 2100 g
